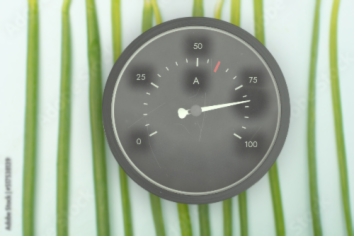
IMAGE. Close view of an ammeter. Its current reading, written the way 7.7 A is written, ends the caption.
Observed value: 82.5 A
